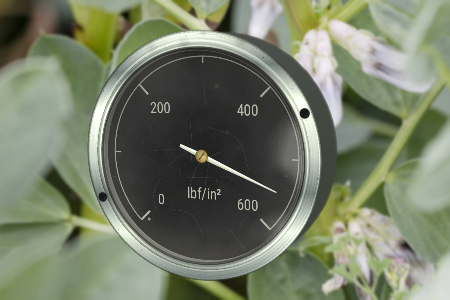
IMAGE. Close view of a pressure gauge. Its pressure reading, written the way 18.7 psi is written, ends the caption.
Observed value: 550 psi
